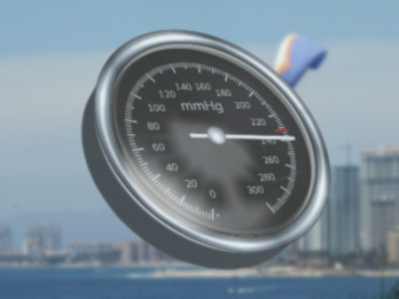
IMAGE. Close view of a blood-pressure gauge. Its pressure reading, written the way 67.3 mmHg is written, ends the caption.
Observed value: 240 mmHg
